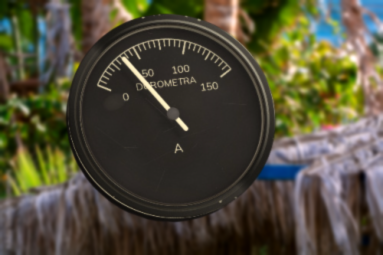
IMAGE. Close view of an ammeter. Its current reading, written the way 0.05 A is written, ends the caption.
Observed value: 35 A
